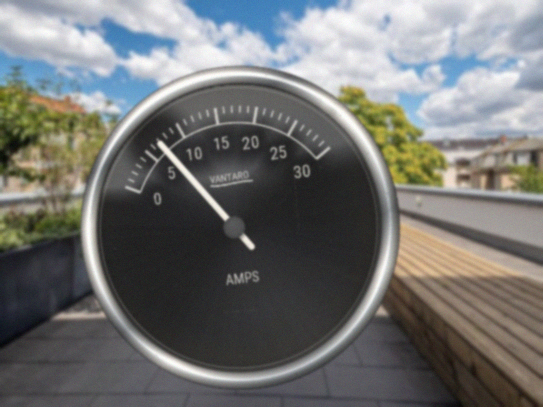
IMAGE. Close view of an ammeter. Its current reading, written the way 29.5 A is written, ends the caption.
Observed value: 7 A
